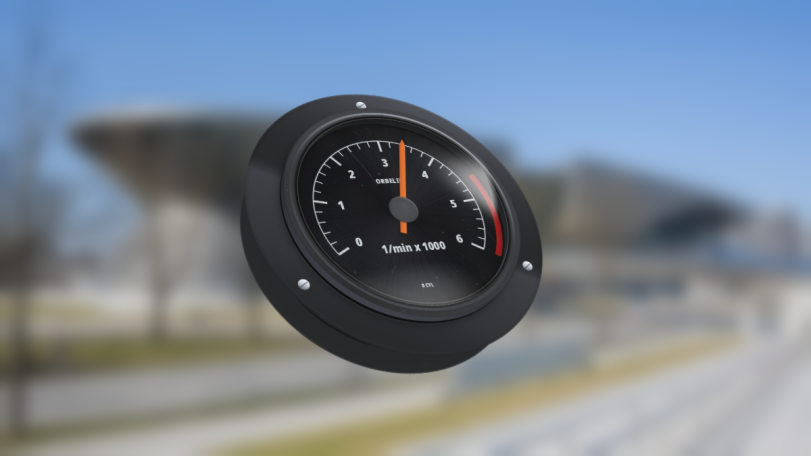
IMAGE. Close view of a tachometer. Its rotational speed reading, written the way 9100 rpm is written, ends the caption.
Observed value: 3400 rpm
